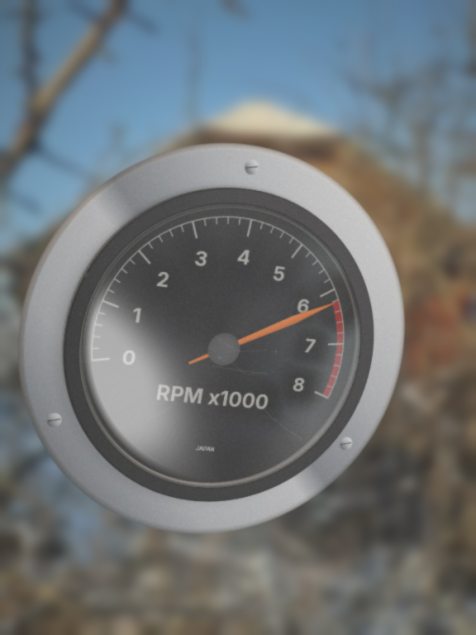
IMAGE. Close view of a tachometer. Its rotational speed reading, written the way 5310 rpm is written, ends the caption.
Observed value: 6200 rpm
